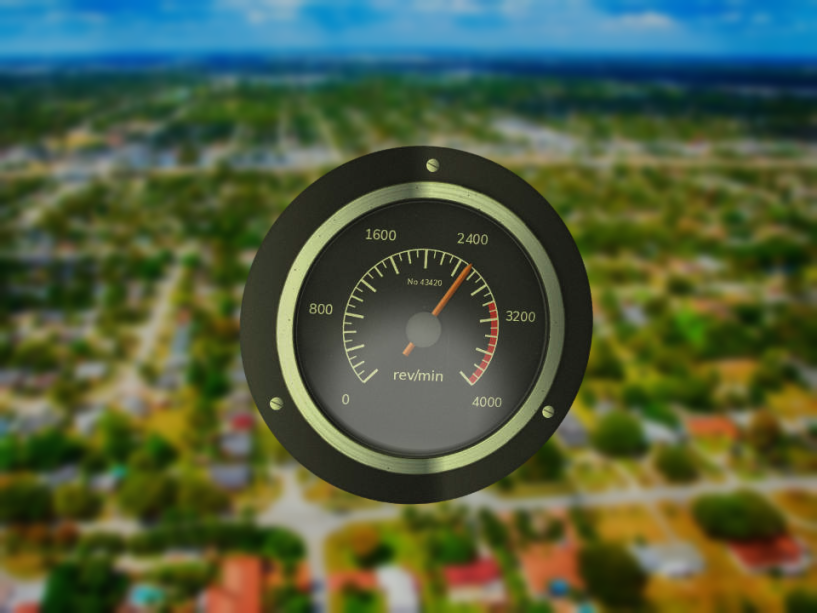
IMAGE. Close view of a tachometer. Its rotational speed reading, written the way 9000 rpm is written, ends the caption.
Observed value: 2500 rpm
